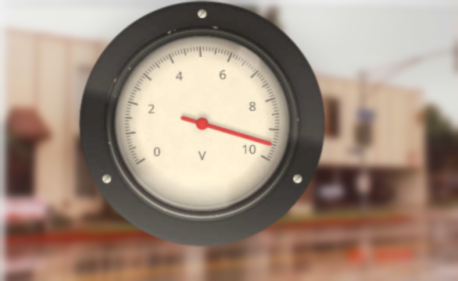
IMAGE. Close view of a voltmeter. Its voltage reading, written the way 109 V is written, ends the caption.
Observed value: 9.5 V
